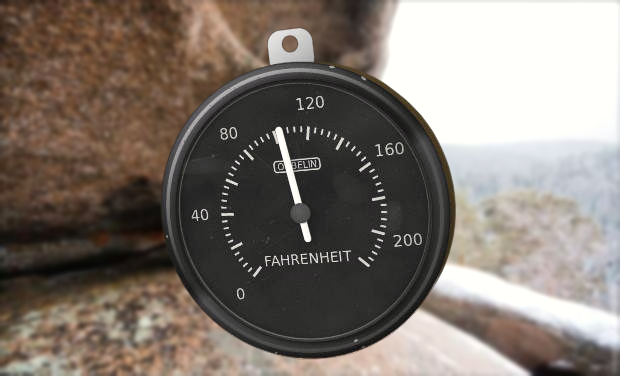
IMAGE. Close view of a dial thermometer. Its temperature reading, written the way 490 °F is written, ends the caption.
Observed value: 104 °F
